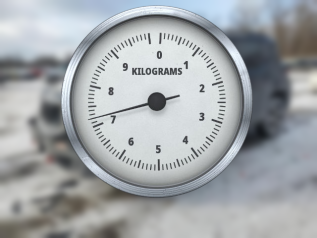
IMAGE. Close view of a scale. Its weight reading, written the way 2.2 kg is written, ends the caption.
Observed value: 7.2 kg
